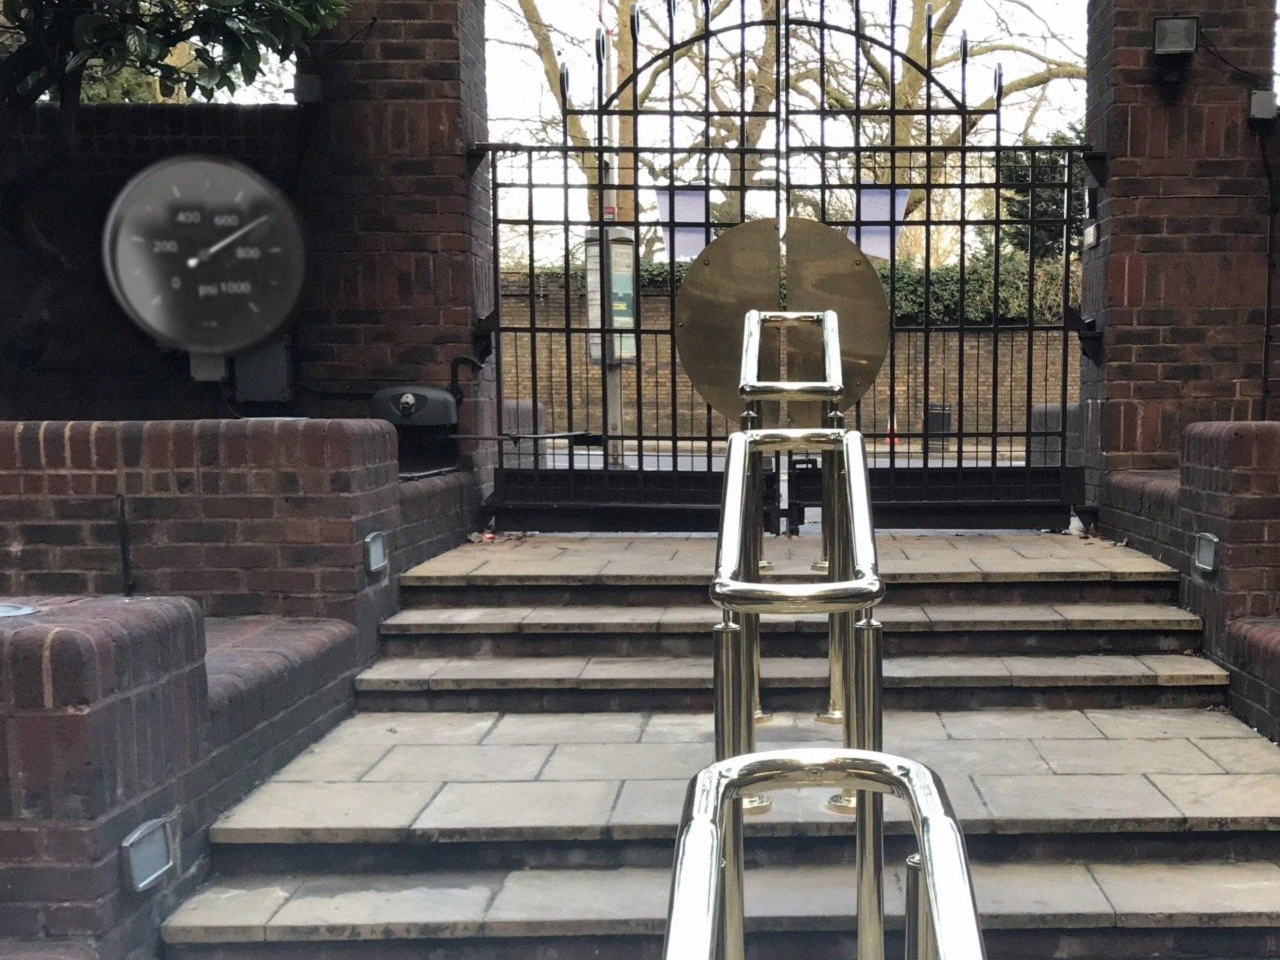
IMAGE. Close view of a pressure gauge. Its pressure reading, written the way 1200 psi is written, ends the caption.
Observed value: 700 psi
